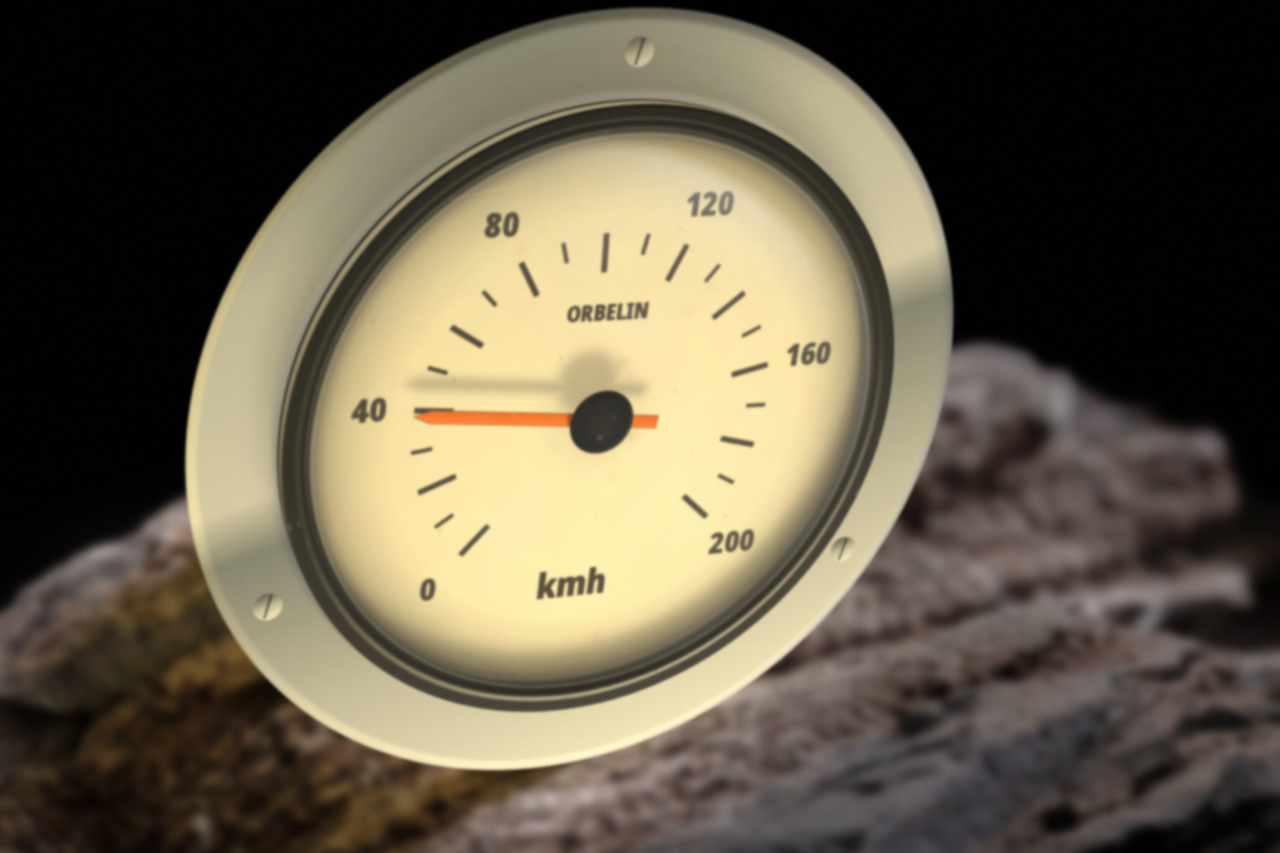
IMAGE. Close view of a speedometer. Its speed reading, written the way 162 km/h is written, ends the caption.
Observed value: 40 km/h
